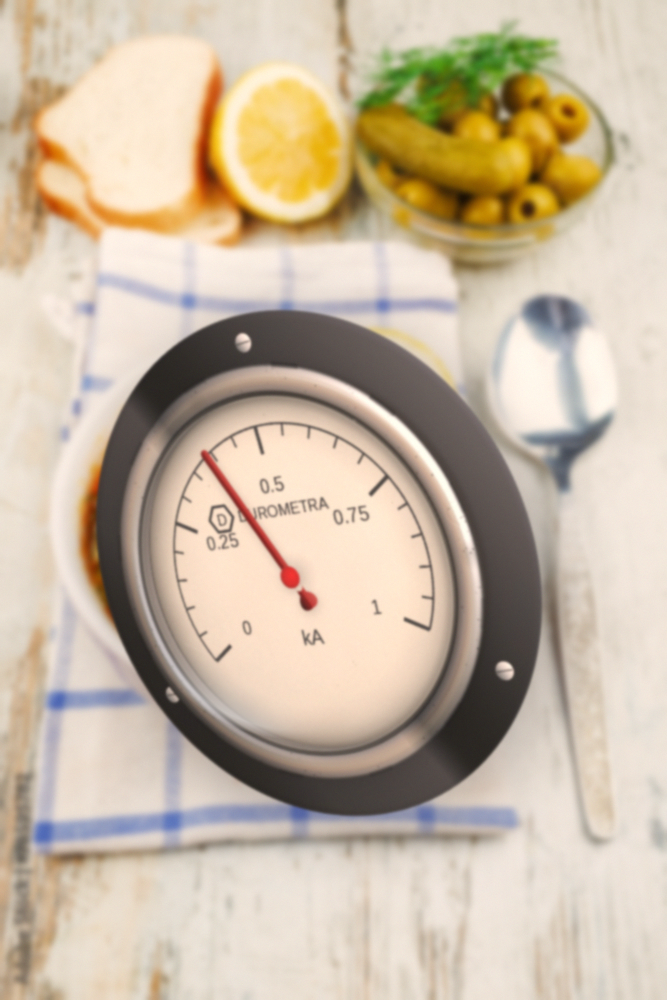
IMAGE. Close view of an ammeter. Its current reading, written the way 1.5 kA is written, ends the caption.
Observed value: 0.4 kA
